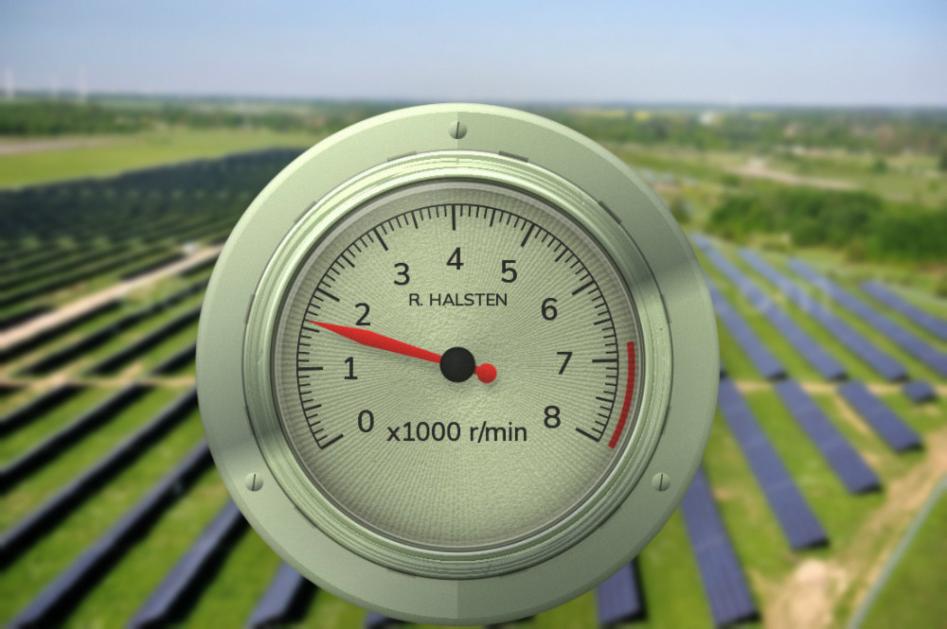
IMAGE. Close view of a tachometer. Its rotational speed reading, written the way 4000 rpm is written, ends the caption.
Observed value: 1600 rpm
